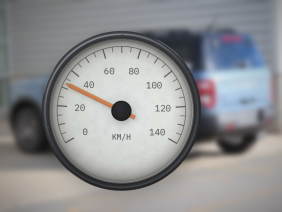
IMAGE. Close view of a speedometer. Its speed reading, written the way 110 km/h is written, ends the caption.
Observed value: 32.5 km/h
